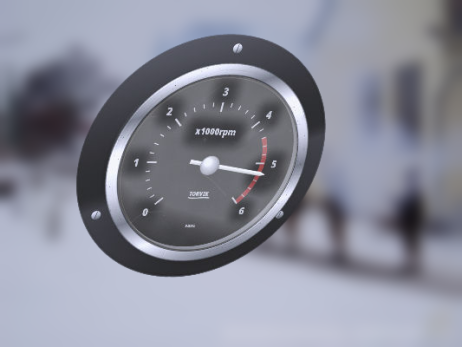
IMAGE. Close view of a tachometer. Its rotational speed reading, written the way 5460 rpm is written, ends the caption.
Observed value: 5200 rpm
